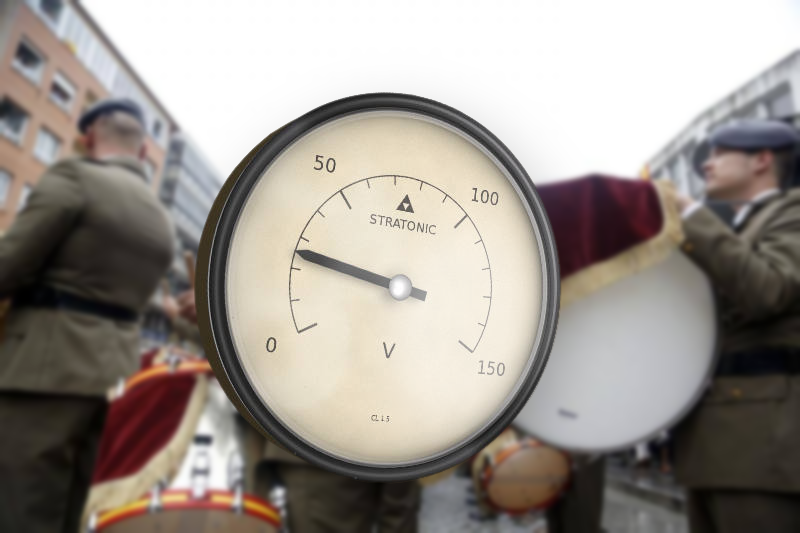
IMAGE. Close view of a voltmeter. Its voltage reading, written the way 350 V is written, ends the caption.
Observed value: 25 V
